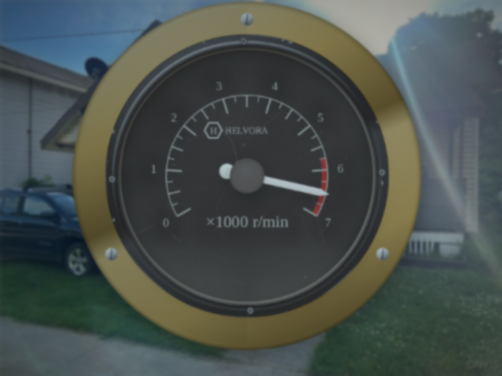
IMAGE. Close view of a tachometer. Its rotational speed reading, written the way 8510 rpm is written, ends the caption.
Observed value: 6500 rpm
